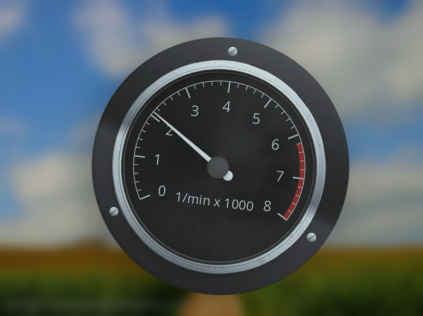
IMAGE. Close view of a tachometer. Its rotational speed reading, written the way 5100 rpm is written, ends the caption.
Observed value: 2100 rpm
